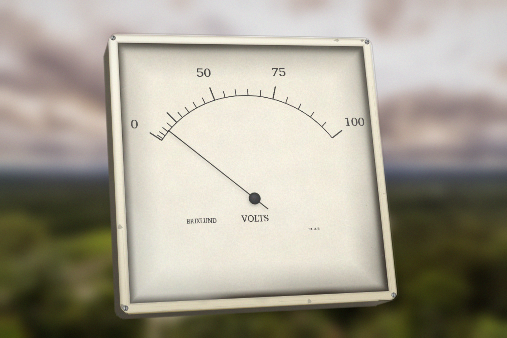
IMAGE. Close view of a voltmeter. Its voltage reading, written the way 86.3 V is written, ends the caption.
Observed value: 15 V
